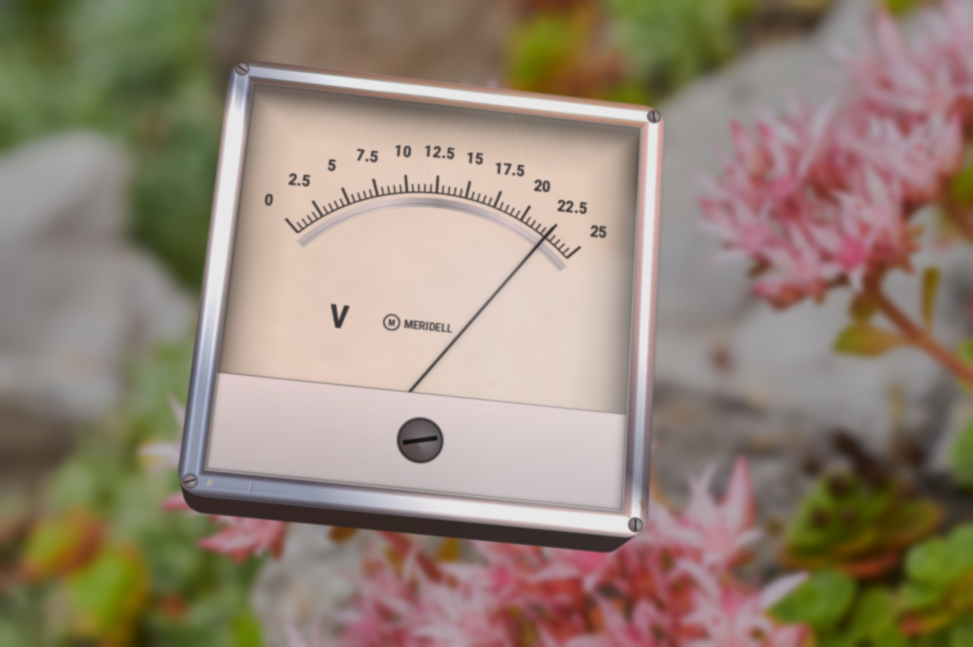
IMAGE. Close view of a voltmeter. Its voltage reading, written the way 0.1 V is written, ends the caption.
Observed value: 22.5 V
